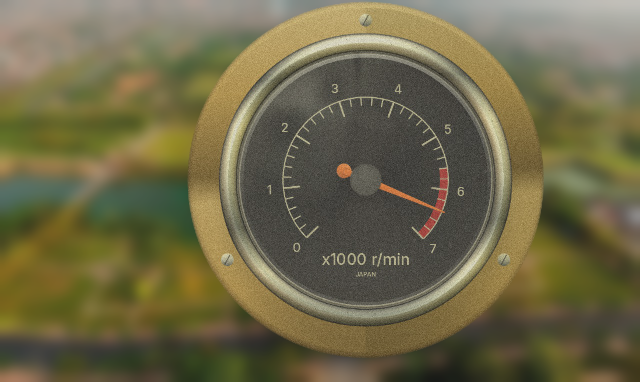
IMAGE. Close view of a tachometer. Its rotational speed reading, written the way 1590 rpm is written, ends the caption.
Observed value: 6400 rpm
